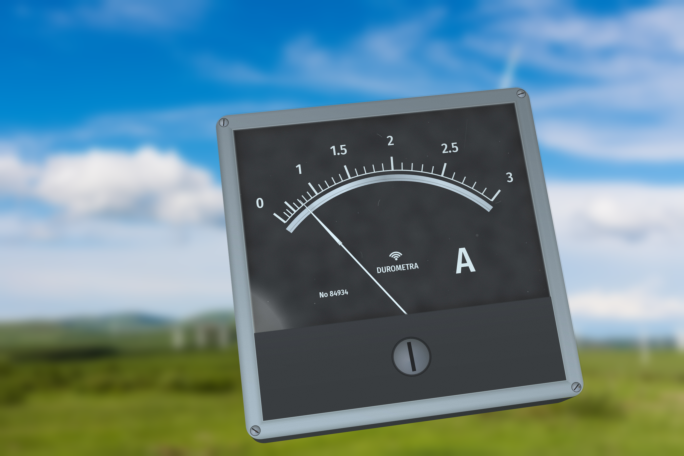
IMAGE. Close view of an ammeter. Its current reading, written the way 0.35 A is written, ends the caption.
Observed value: 0.7 A
